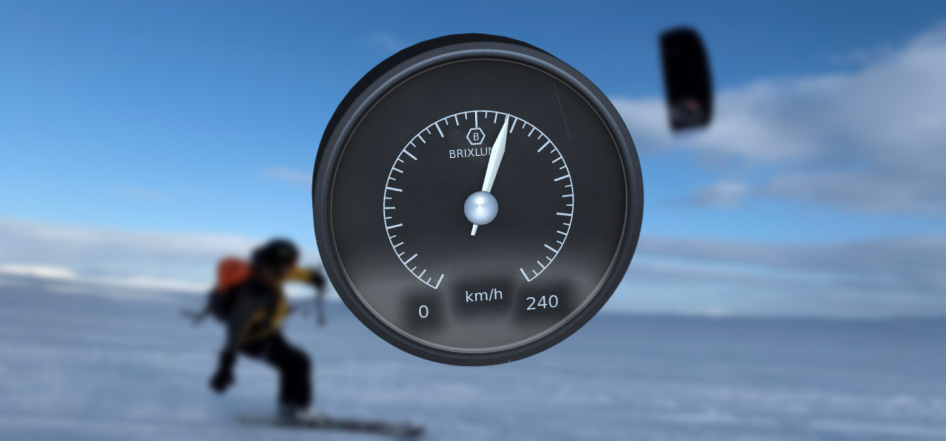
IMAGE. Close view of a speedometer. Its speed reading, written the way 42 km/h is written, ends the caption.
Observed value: 135 km/h
